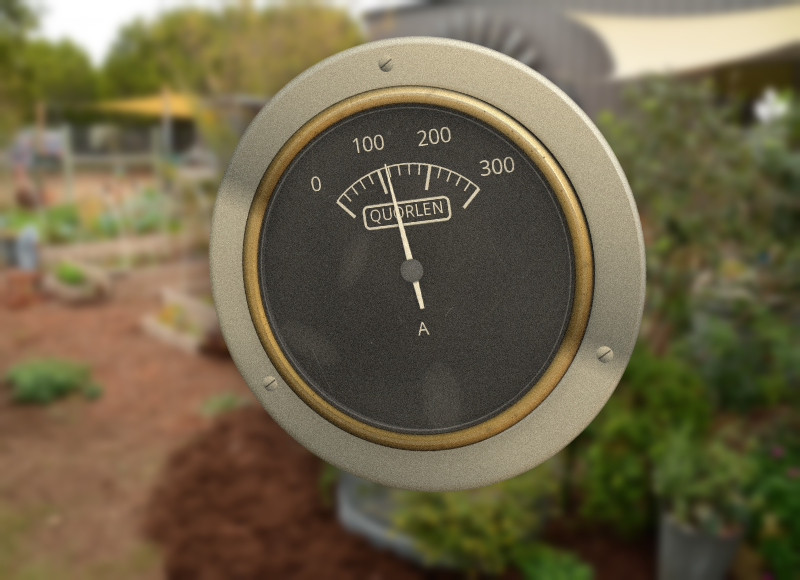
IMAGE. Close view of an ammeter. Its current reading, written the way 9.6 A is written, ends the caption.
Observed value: 120 A
